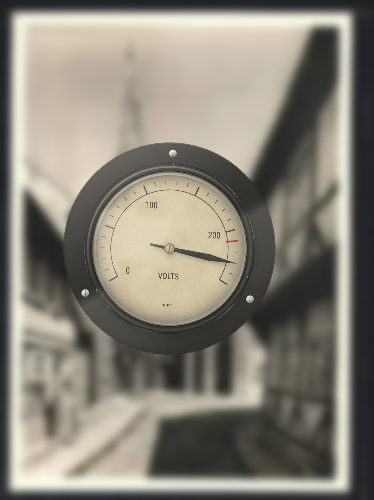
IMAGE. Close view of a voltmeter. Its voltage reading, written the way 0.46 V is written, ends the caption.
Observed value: 230 V
